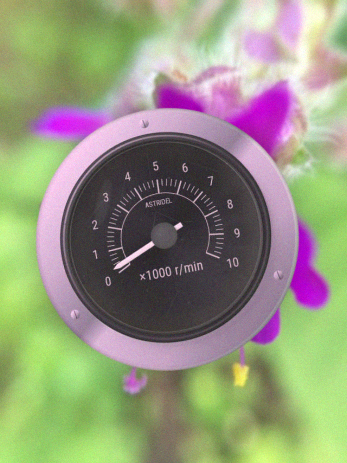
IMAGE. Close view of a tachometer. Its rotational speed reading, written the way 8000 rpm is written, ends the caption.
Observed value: 200 rpm
